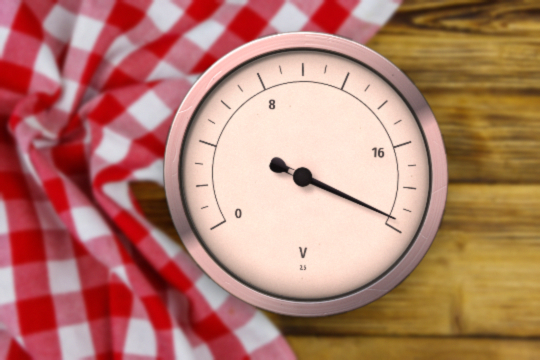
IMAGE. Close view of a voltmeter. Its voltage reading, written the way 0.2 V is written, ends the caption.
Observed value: 19.5 V
